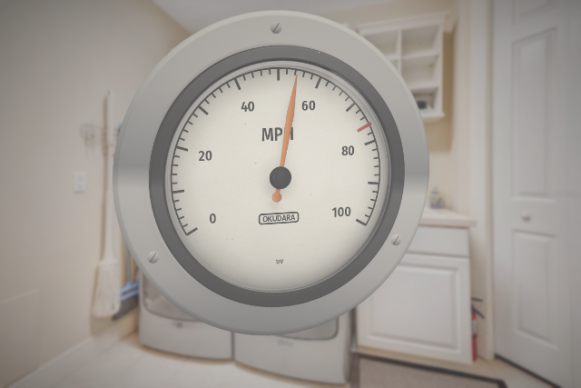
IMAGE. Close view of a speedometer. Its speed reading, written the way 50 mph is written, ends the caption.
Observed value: 54 mph
